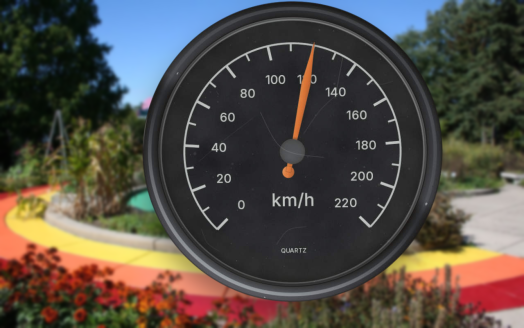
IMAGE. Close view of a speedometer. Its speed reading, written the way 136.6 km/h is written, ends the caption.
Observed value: 120 km/h
